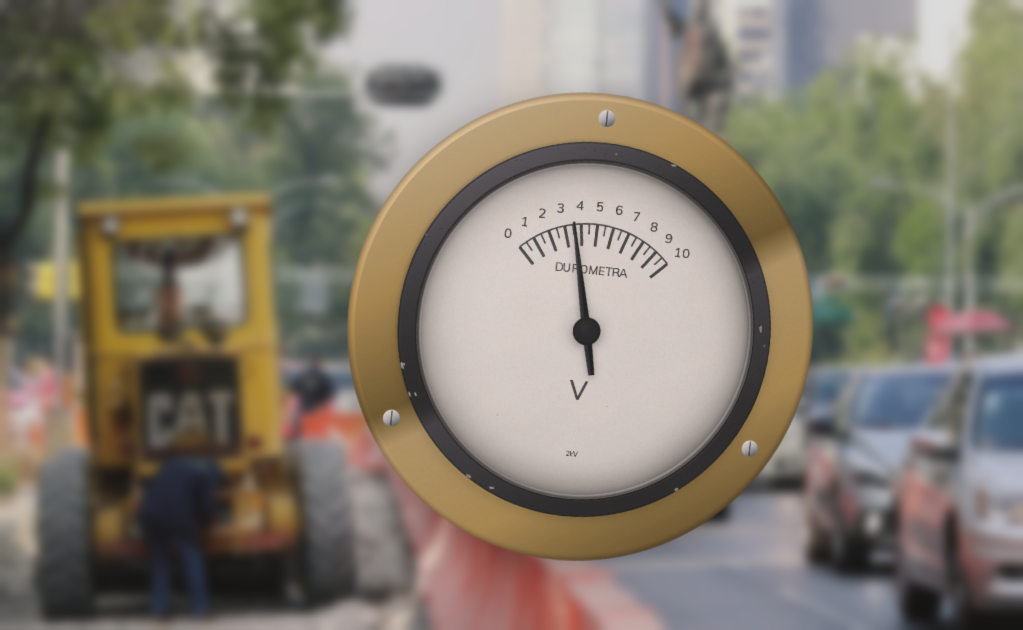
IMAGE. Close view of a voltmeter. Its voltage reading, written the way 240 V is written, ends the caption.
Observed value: 3.5 V
